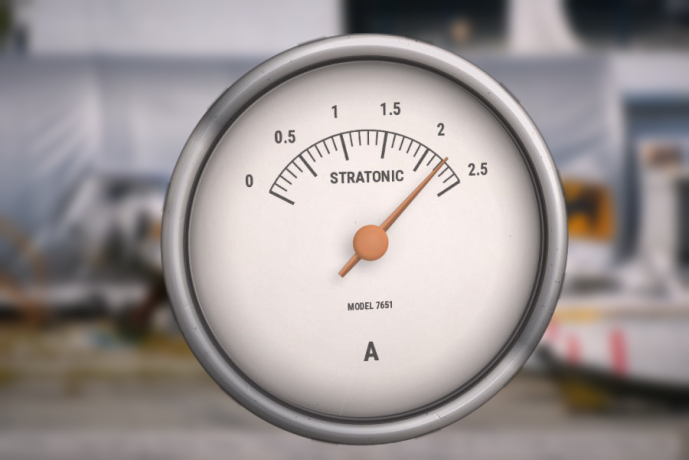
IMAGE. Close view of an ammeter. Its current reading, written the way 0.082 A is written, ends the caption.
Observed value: 2.2 A
